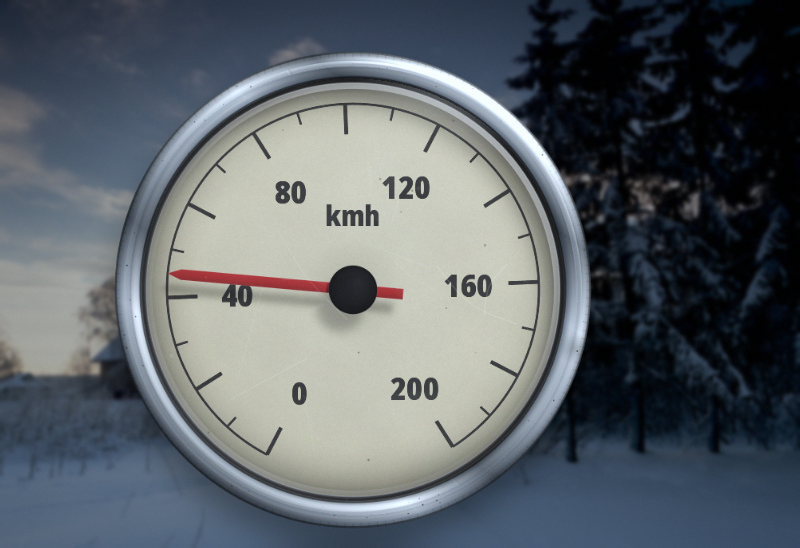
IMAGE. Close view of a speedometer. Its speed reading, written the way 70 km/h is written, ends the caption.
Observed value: 45 km/h
